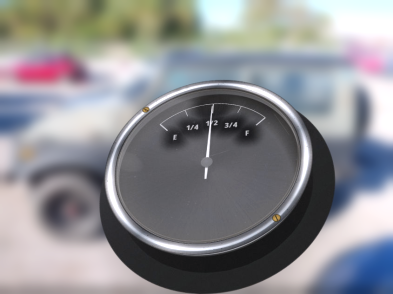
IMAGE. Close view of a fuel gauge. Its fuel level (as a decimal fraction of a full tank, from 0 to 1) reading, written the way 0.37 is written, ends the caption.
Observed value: 0.5
